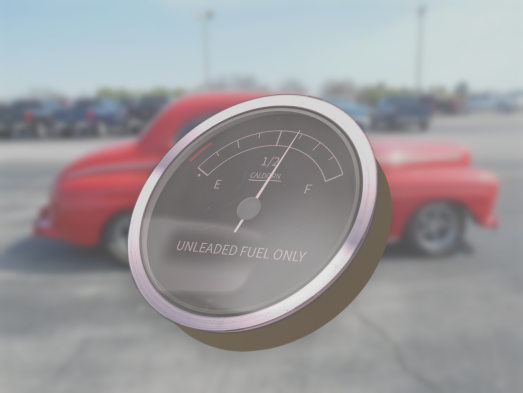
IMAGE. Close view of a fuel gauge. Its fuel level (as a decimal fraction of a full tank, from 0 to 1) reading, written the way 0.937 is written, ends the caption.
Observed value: 0.625
